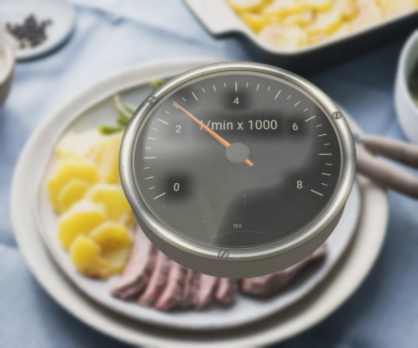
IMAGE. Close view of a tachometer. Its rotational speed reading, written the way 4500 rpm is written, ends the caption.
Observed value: 2500 rpm
